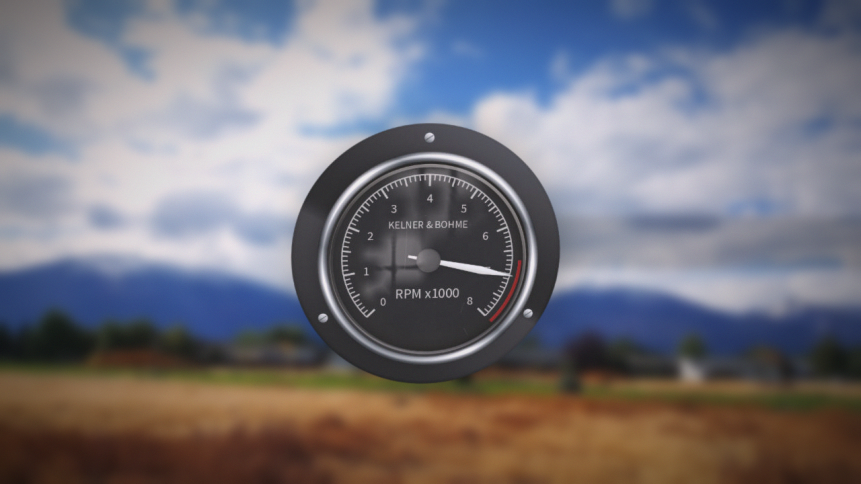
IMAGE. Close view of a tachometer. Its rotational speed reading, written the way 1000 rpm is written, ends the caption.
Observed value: 7000 rpm
